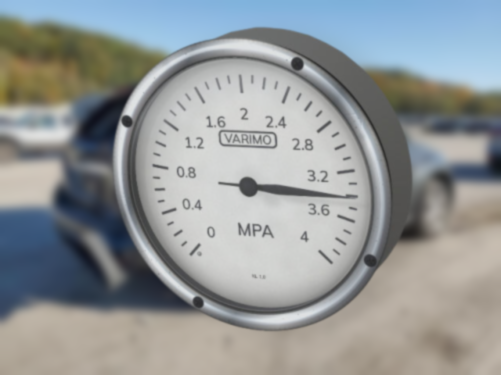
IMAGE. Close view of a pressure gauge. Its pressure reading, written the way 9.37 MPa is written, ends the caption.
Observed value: 3.4 MPa
